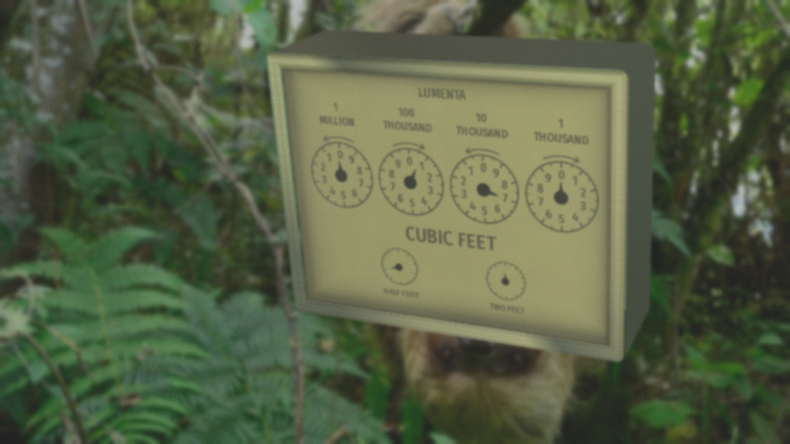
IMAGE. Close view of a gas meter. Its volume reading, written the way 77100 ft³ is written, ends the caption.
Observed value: 7000 ft³
